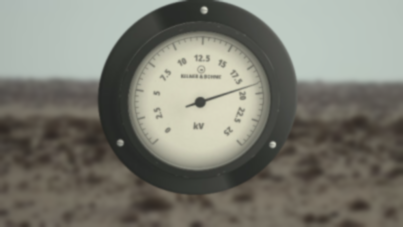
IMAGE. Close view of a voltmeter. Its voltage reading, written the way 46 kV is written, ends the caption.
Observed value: 19 kV
